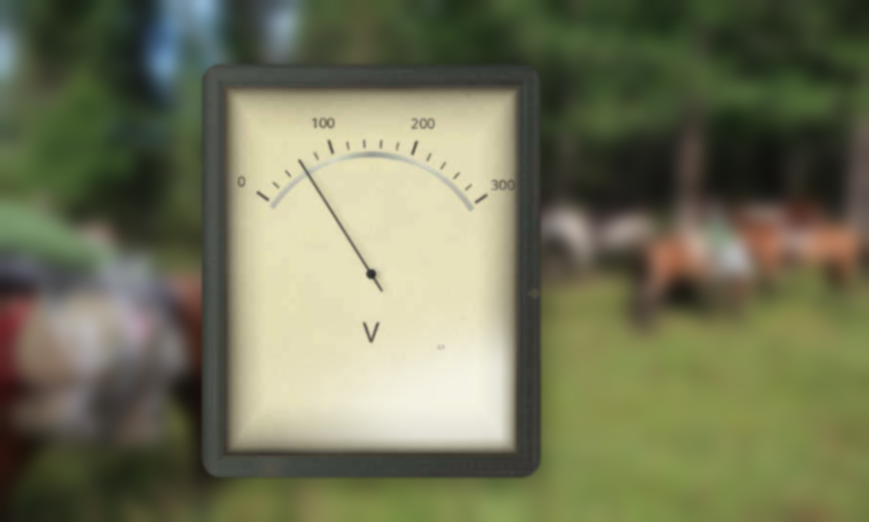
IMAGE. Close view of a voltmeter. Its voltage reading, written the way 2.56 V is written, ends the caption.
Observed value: 60 V
